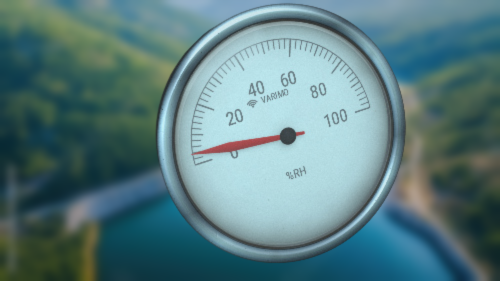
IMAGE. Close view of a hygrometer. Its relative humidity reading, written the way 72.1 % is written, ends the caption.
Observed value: 4 %
